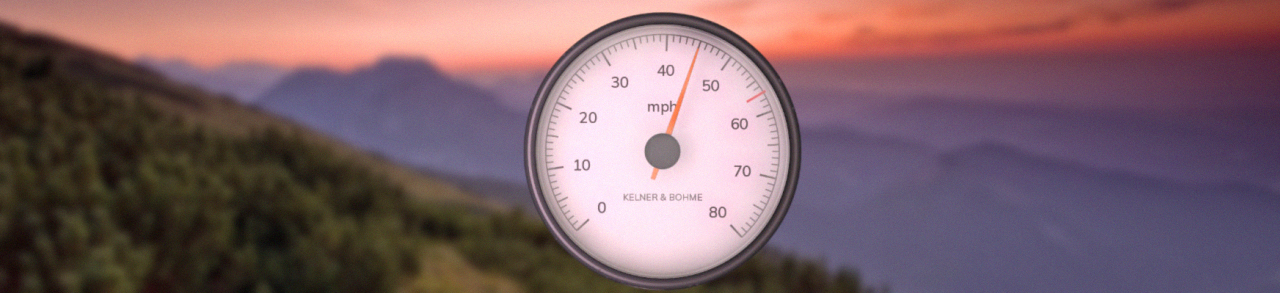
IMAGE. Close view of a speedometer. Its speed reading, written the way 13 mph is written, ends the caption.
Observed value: 45 mph
